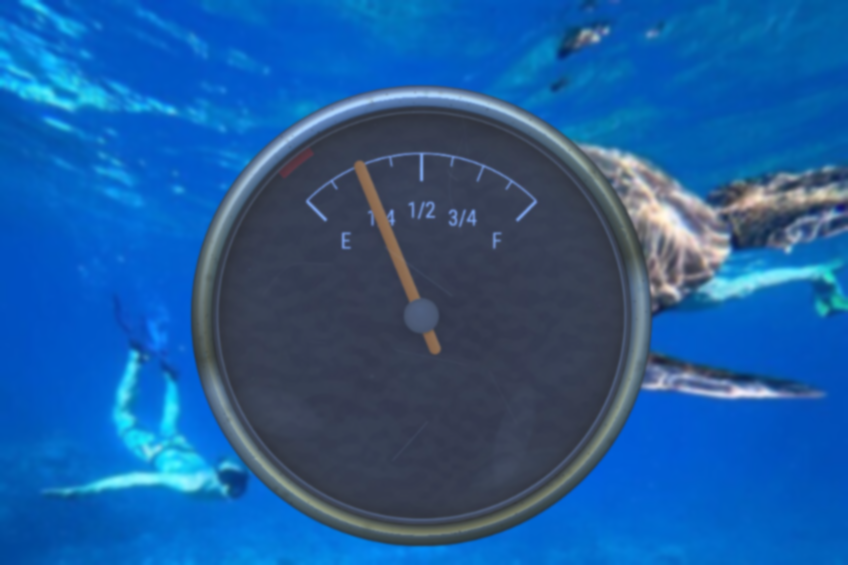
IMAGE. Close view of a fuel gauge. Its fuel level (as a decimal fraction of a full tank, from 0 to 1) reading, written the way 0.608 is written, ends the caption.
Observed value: 0.25
